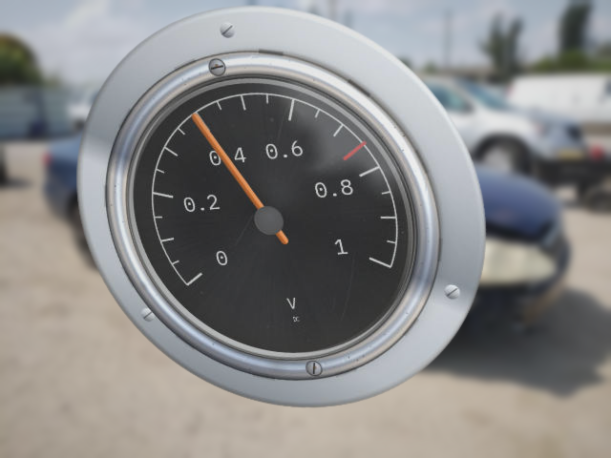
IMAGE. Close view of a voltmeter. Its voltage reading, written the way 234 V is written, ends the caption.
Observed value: 0.4 V
